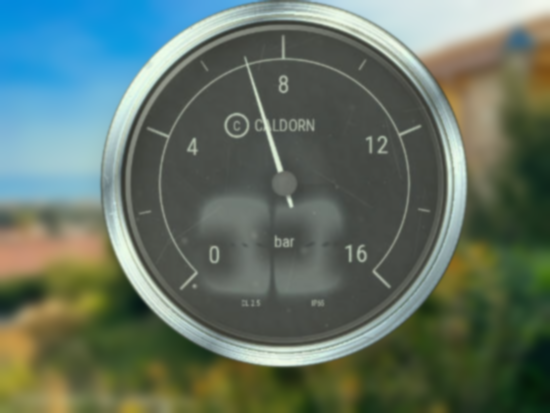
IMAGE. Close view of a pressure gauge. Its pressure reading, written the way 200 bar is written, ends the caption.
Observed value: 7 bar
